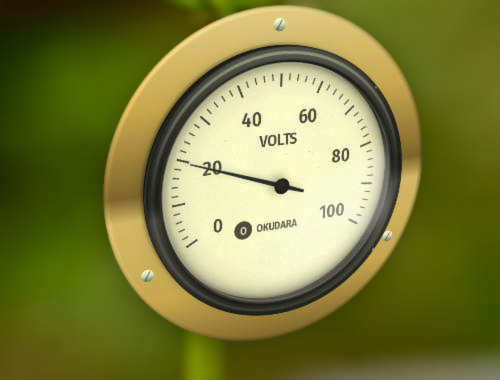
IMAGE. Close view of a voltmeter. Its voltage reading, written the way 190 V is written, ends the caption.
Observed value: 20 V
